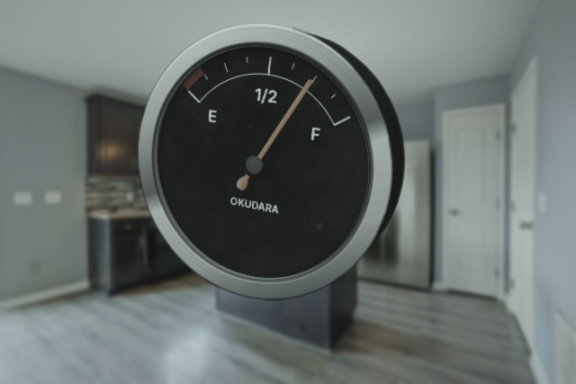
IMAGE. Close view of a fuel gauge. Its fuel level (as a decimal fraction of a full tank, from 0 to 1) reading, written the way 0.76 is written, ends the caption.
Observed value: 0.75
